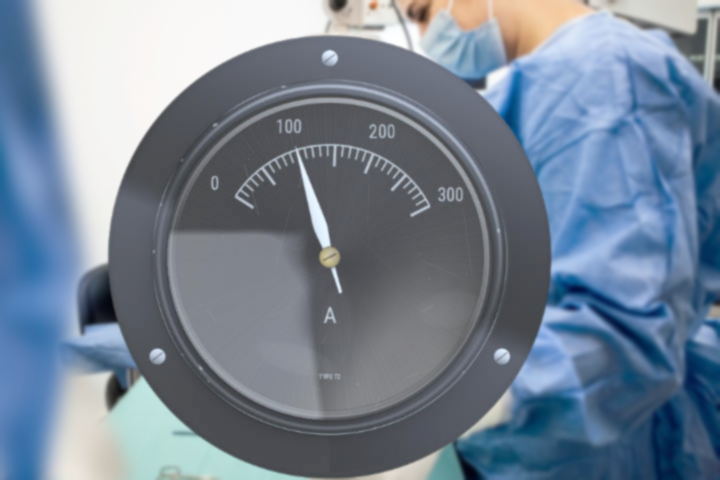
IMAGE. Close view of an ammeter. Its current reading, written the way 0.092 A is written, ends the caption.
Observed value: 100 A
